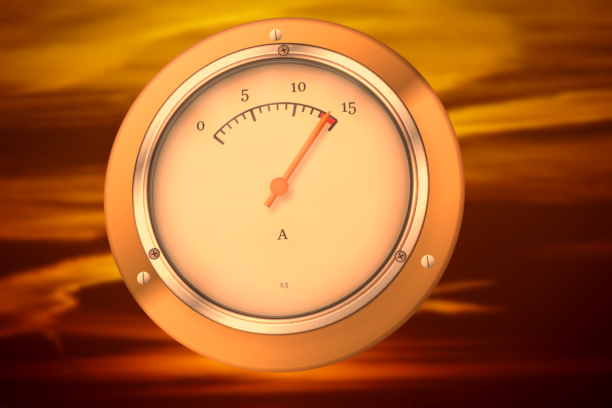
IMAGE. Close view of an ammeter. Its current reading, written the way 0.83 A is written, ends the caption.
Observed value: 14 A
